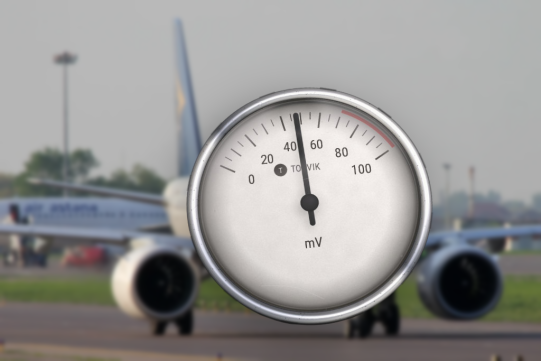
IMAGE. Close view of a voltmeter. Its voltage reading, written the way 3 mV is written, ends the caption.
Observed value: 47.5 mV
